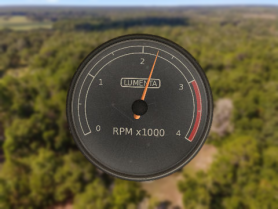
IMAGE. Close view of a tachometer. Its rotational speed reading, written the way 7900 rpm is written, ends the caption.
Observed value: 2250 rpm
